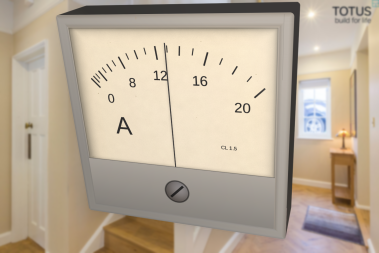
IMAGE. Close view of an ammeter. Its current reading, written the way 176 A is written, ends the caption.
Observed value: 13 A
